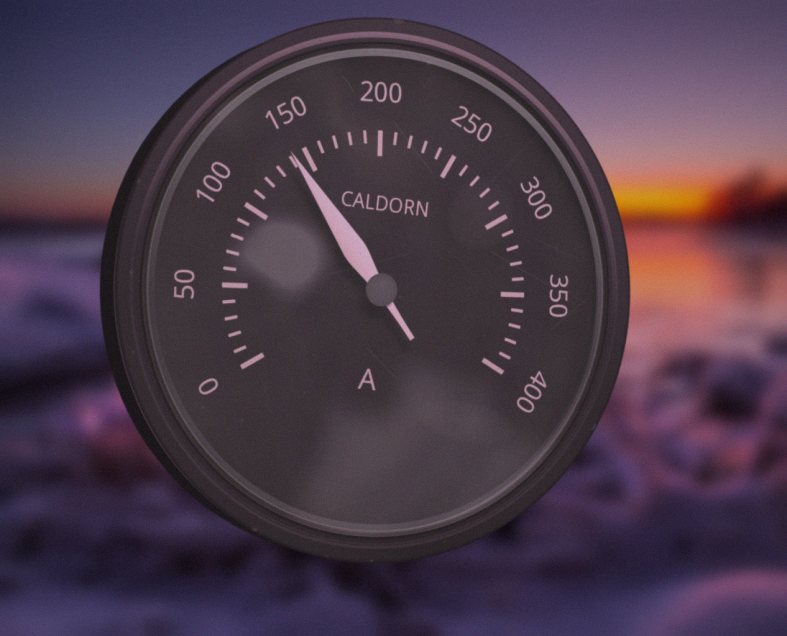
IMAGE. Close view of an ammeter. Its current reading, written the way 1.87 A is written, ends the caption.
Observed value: 140 A
